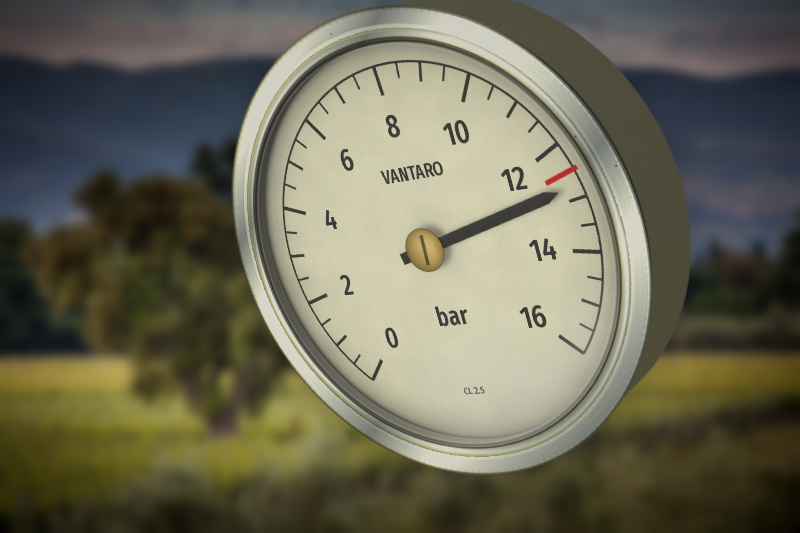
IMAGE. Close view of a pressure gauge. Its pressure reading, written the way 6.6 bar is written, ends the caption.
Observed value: 12.75 bar
